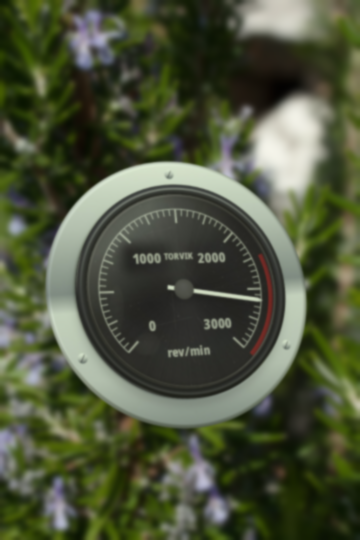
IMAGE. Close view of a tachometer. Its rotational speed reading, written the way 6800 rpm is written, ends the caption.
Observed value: 2600 rpm
